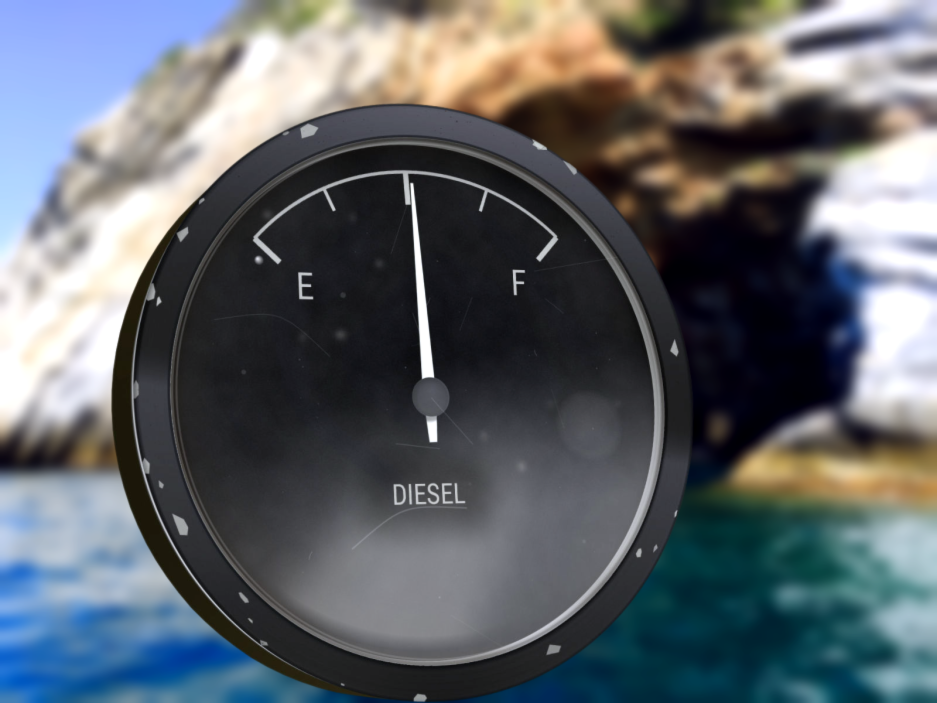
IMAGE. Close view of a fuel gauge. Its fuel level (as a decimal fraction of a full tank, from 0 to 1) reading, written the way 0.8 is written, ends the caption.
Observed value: 0.5
